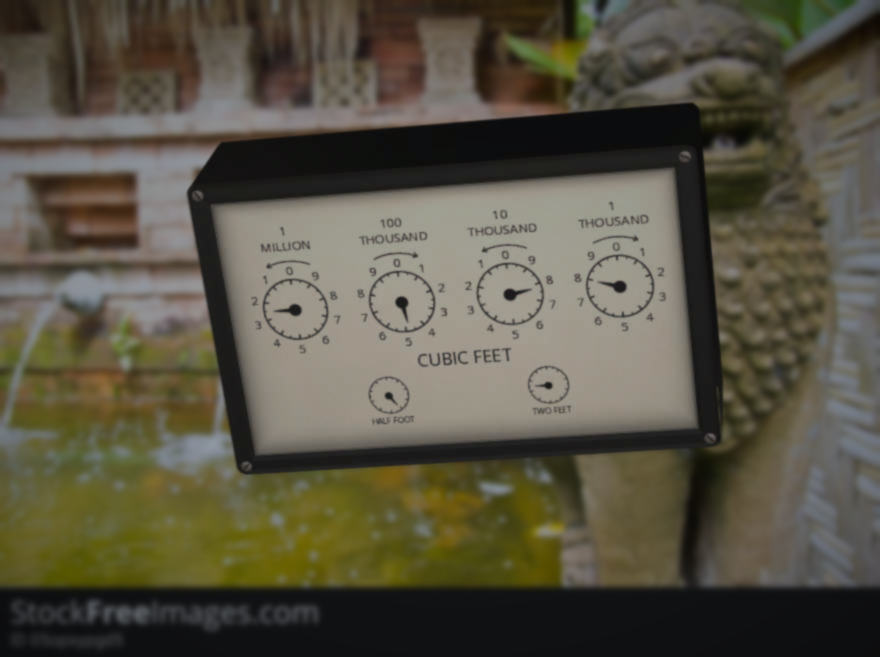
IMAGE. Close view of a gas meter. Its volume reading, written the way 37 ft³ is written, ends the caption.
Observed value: 247800 ft³
